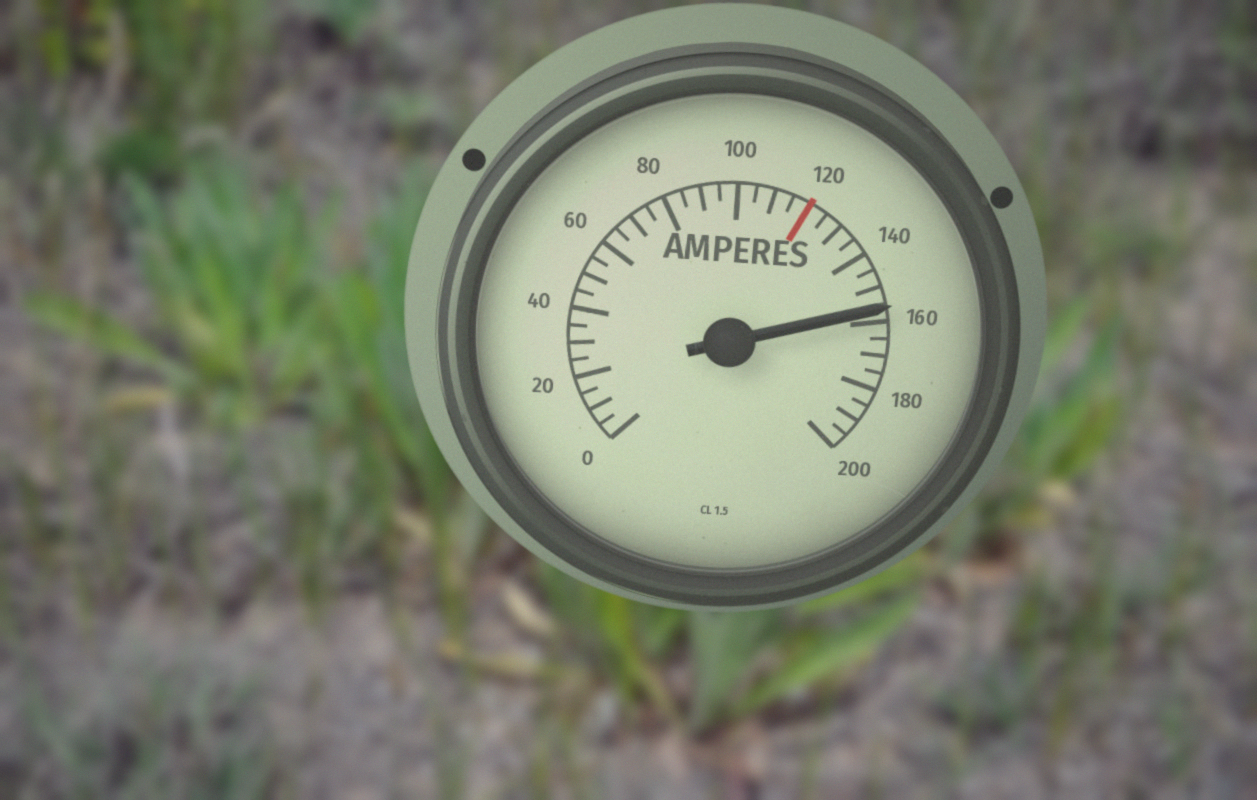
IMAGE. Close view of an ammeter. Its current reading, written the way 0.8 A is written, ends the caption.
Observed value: 155 A
